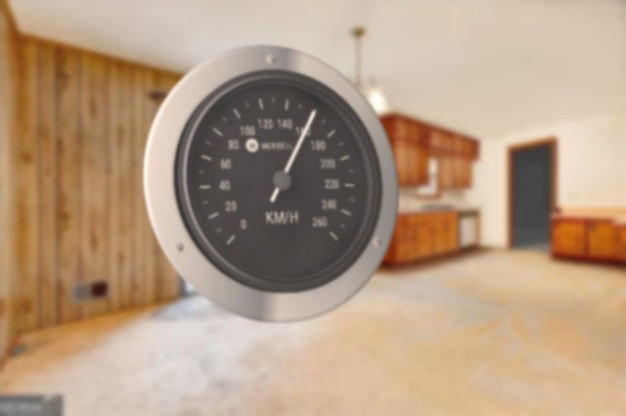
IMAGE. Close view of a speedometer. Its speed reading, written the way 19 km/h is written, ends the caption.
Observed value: 160 km/h
